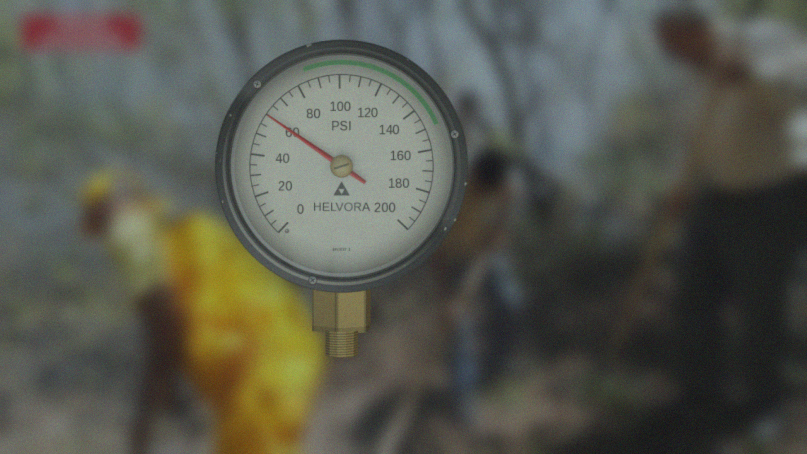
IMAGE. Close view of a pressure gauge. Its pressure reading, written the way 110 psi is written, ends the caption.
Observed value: 60 psi
